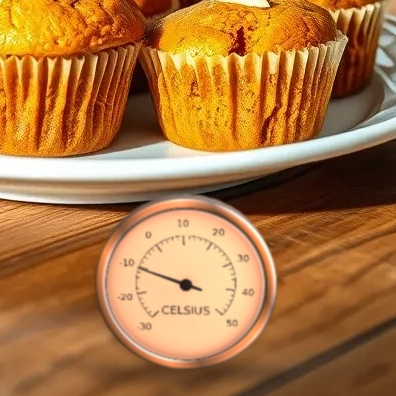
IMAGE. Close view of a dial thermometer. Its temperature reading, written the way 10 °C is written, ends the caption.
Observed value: -10 °C
